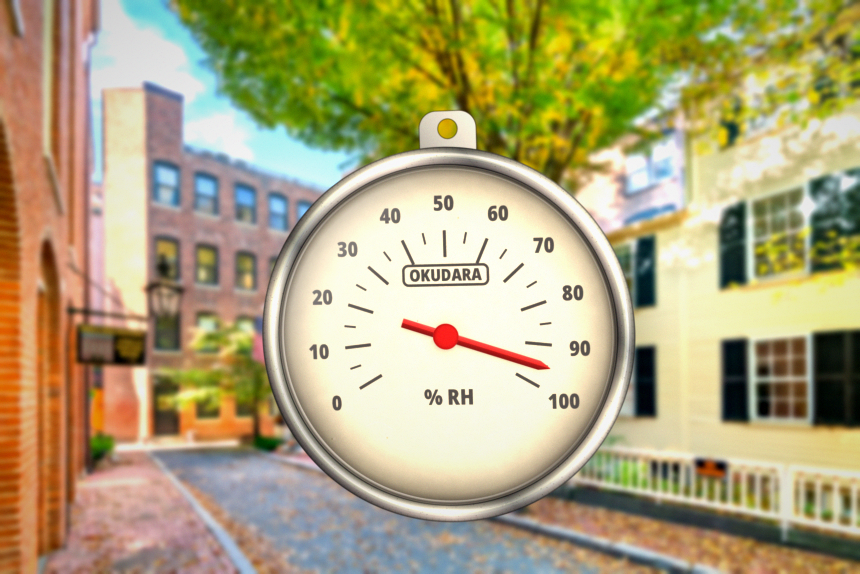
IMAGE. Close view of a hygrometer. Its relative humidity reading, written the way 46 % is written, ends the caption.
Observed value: 95 %
